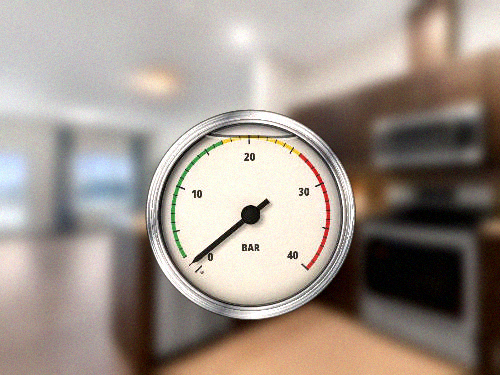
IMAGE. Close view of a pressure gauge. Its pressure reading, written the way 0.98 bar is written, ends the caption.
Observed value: 1 bar
